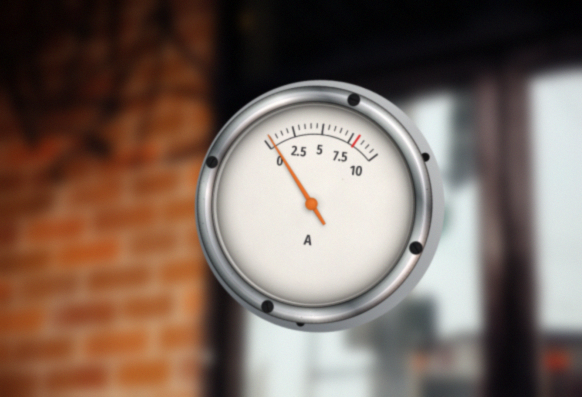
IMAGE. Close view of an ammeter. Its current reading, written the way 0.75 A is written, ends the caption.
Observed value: 0.5 A
